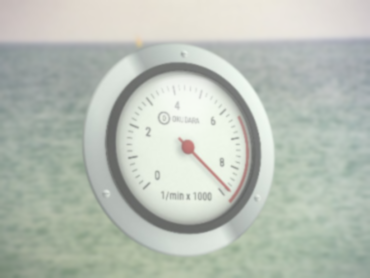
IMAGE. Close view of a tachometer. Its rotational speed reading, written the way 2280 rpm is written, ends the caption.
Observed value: 8800 rpm
